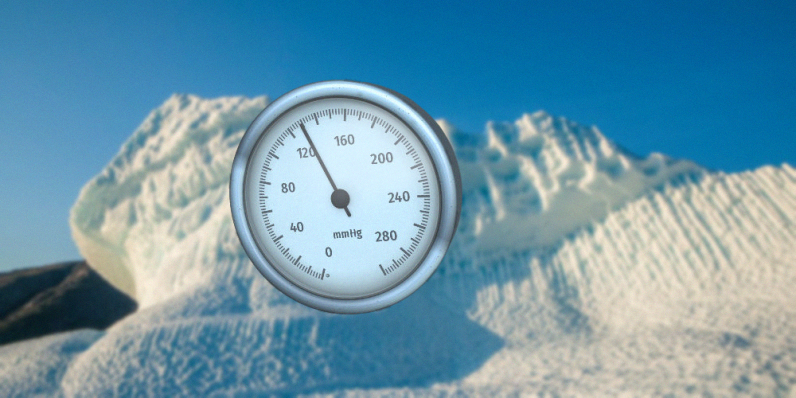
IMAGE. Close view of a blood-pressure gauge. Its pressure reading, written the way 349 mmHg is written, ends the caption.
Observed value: 130 mmHg
